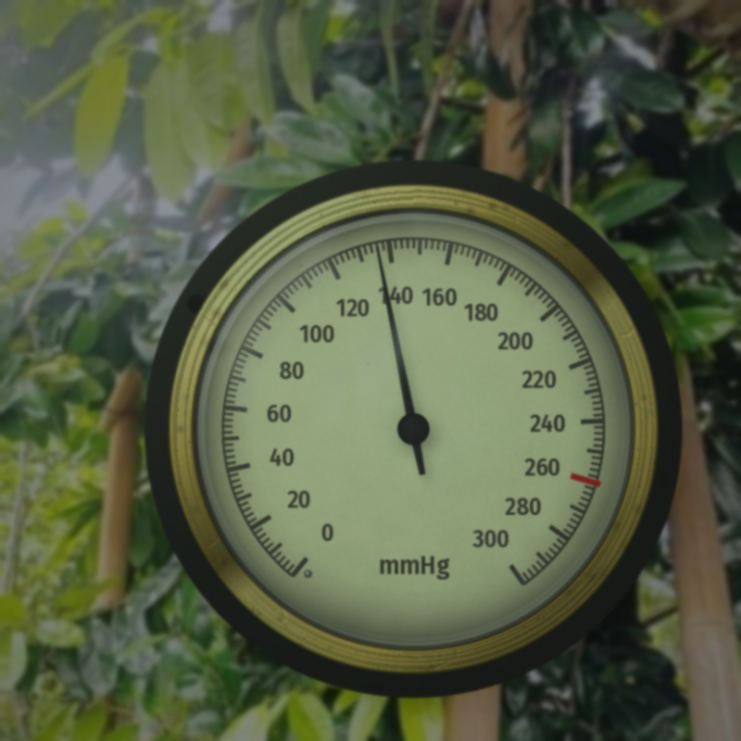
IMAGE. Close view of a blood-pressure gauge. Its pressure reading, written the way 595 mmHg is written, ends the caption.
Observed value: 136 mmHg
